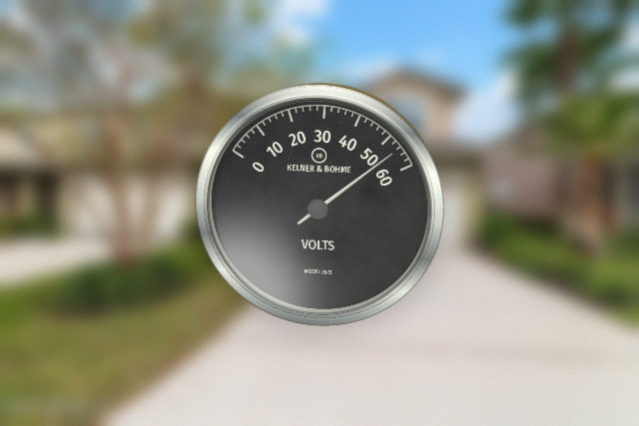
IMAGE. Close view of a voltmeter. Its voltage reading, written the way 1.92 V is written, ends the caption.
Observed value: 54 V
